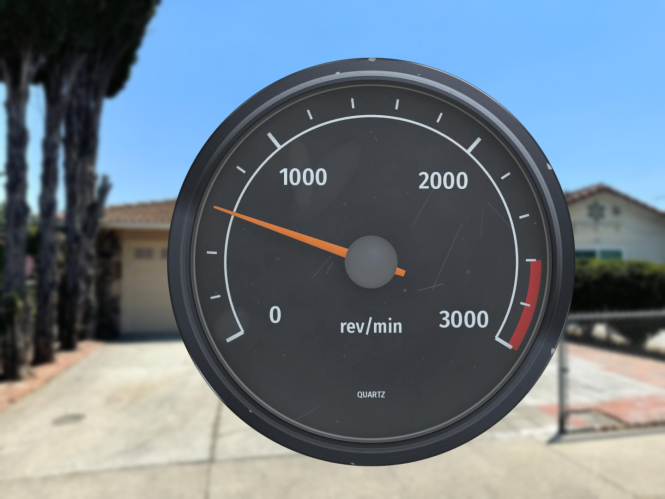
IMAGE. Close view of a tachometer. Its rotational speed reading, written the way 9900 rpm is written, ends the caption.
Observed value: 600 rpm
